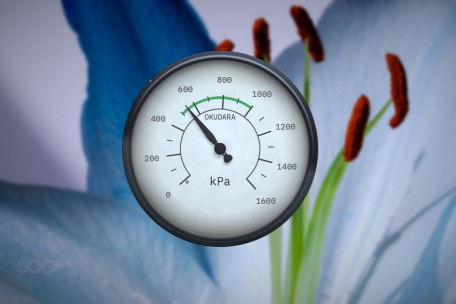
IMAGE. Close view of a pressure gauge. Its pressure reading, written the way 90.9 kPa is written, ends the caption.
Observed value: 550 kPa
